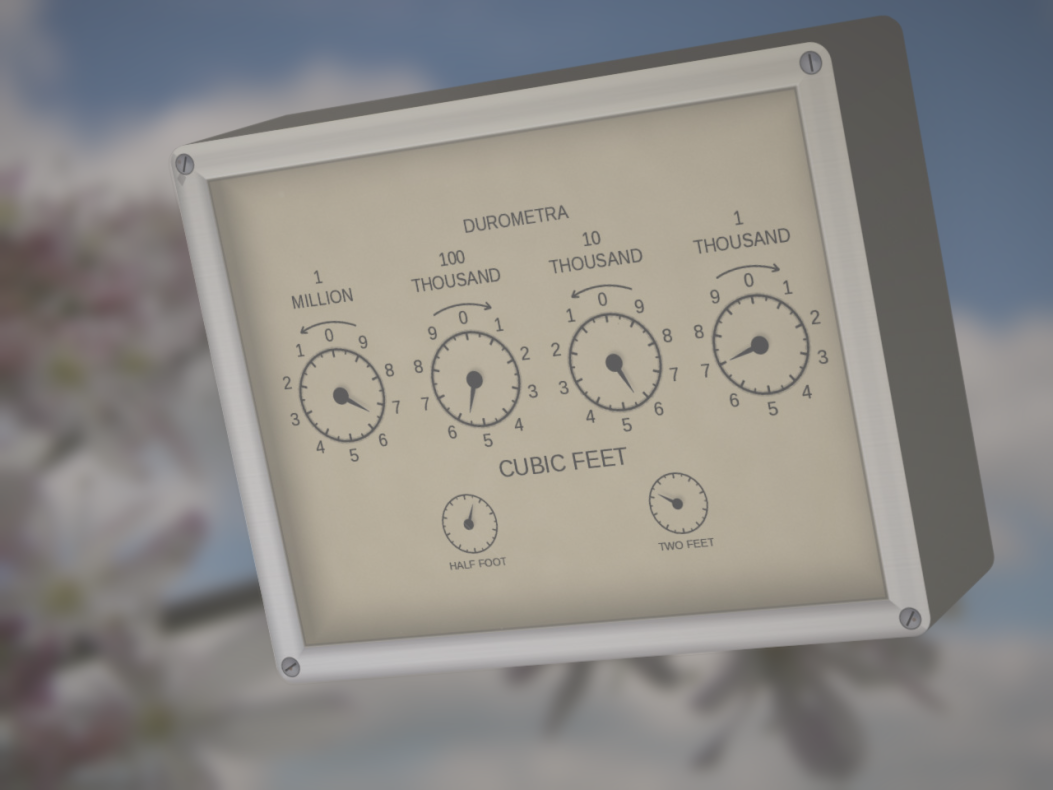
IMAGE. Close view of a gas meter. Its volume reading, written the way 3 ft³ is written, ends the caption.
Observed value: 655700 ft³
